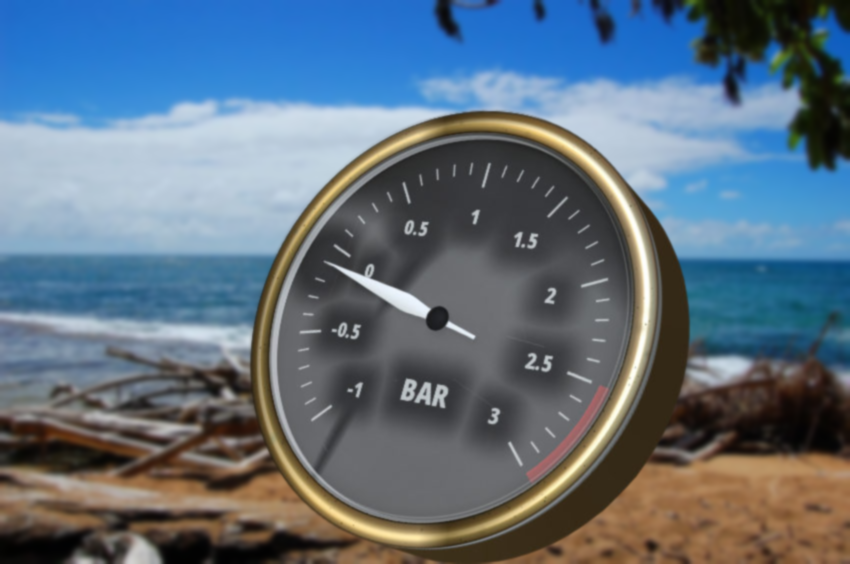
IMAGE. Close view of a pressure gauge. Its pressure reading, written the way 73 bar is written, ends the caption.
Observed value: -0.1 bar
